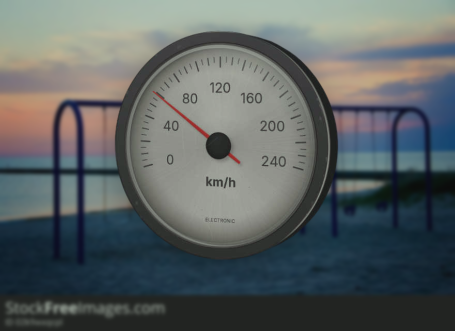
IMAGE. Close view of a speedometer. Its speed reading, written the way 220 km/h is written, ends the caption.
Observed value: 60 km/h
